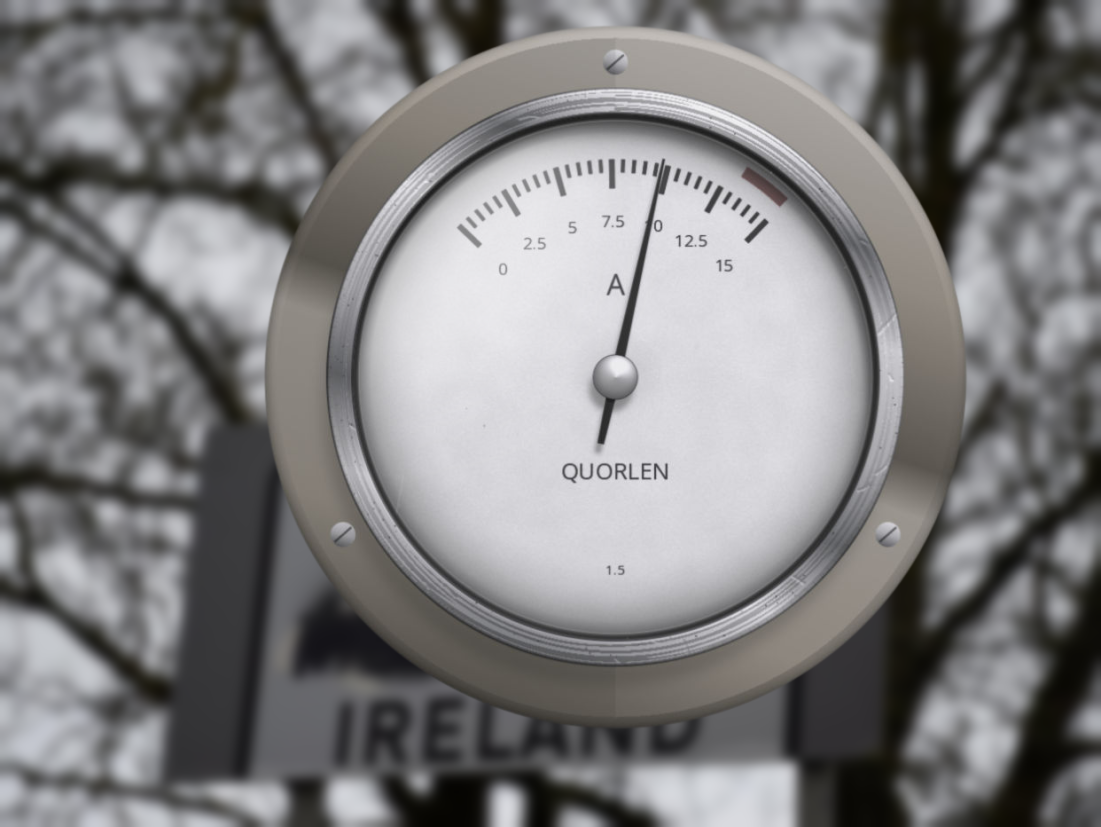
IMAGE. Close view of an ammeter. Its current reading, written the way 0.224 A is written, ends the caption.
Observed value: 9.75 A
